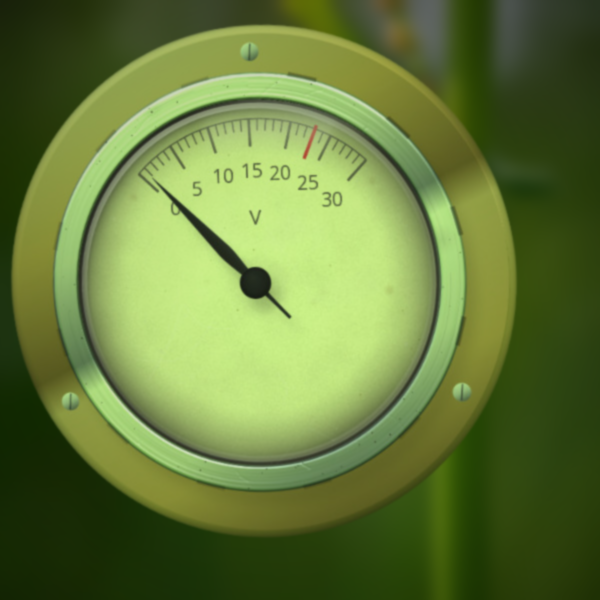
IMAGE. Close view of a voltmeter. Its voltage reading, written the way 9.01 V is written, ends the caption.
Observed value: 1 V
